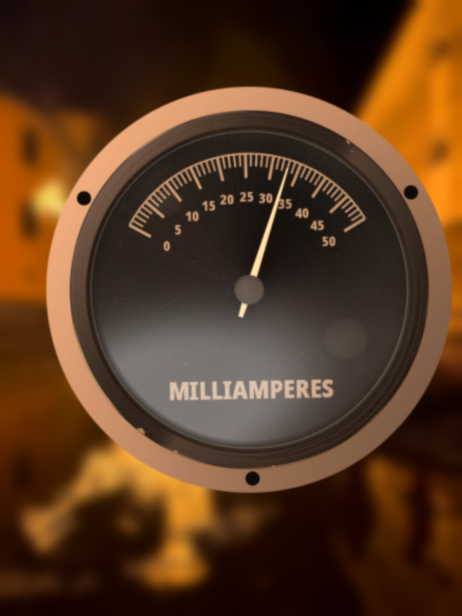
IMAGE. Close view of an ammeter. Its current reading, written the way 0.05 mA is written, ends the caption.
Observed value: 33 mA
